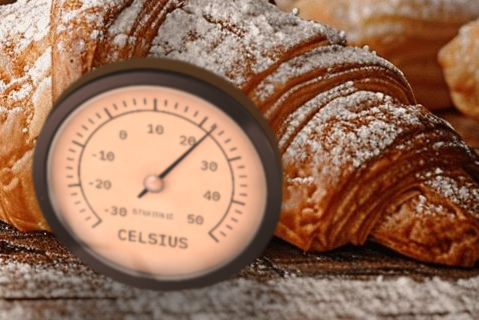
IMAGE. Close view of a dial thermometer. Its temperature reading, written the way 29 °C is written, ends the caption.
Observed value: 22 °C
